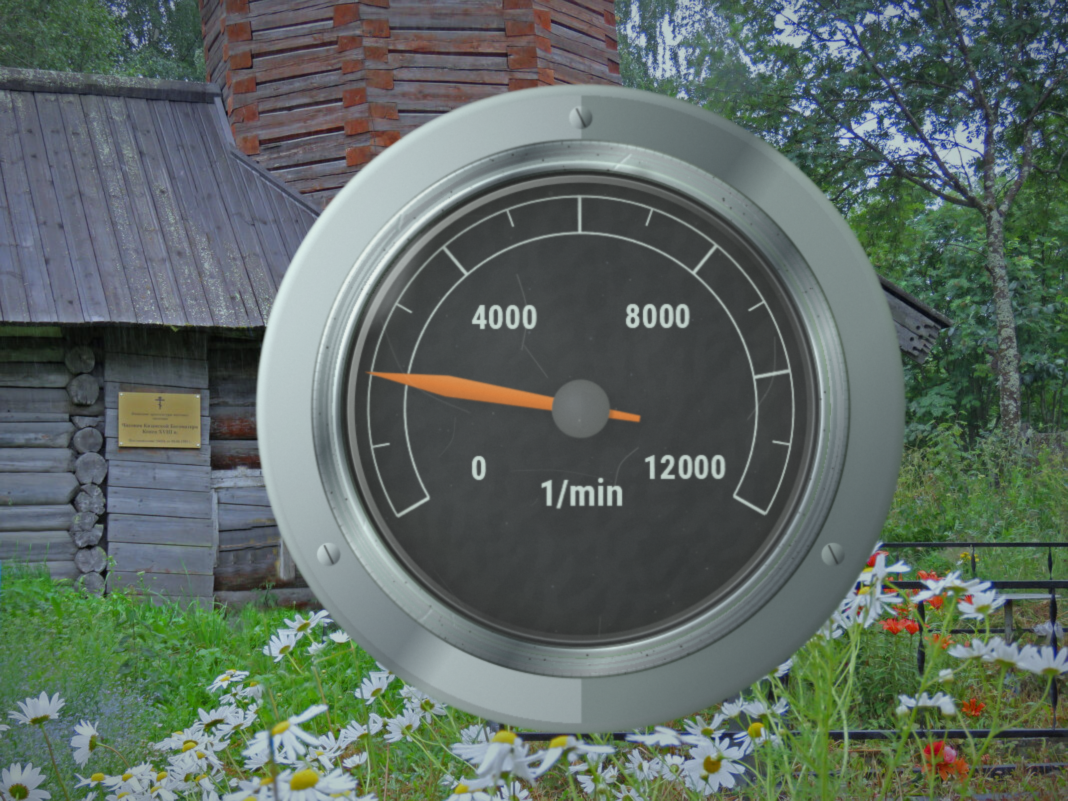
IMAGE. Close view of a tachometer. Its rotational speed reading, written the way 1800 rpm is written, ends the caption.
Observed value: 2000 rpm
